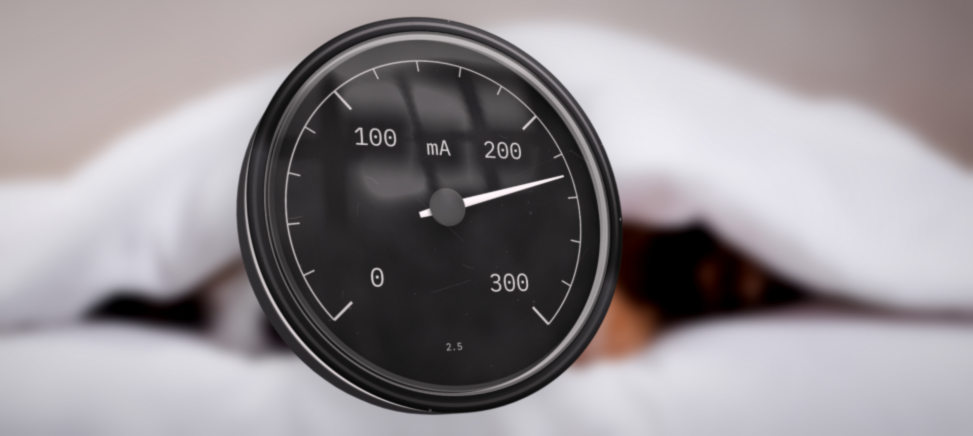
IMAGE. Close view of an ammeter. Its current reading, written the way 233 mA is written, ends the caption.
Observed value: 230 mA
